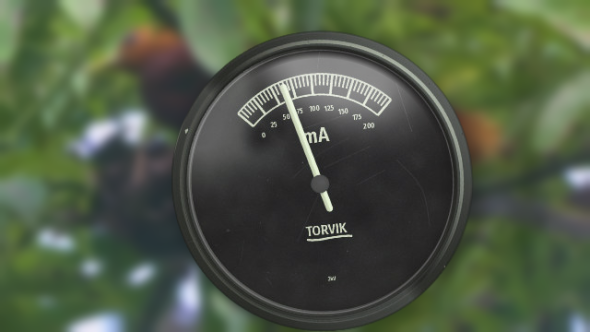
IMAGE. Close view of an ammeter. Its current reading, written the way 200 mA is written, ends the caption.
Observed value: 65 mA
